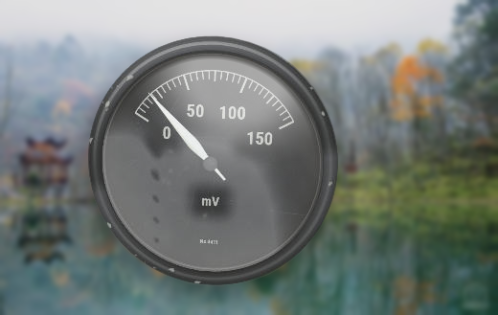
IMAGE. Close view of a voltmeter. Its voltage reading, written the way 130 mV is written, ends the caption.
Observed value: 20 mV
